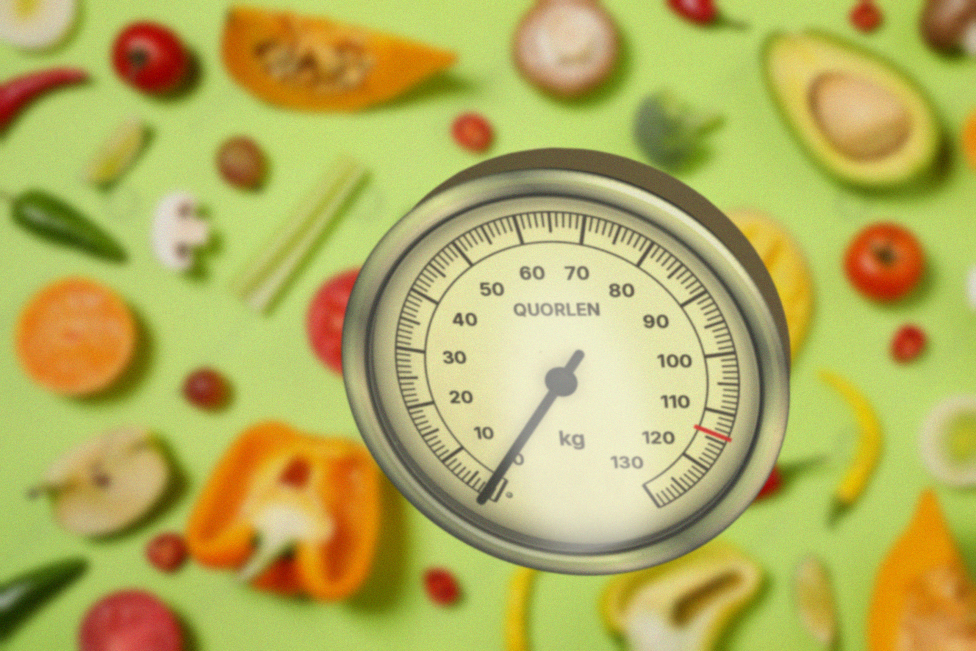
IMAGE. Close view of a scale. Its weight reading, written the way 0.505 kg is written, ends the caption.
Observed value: 2 kg
